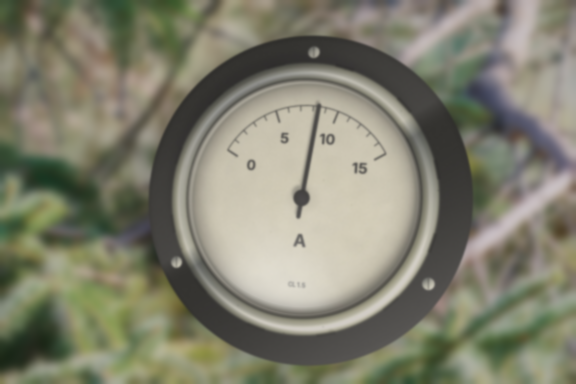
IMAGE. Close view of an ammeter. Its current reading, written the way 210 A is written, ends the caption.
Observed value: 8.5 A
